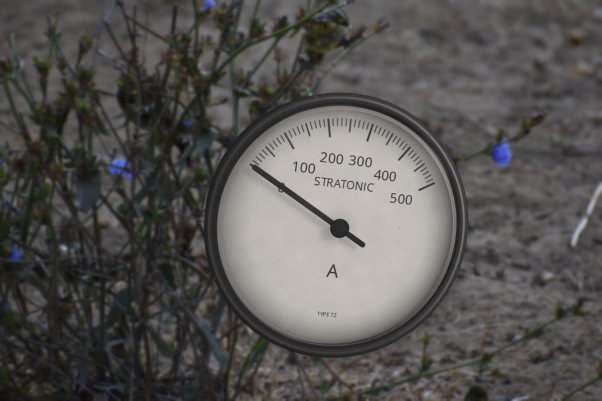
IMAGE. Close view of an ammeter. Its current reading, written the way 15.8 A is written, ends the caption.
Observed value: 0 A
